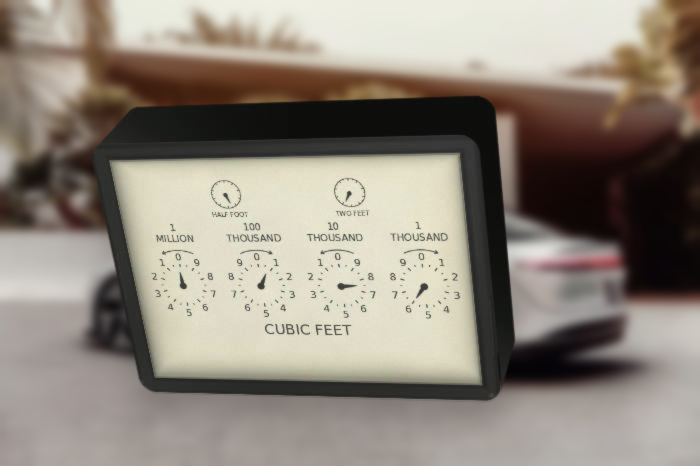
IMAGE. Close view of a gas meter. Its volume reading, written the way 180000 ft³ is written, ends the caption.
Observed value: 7600 ft³
